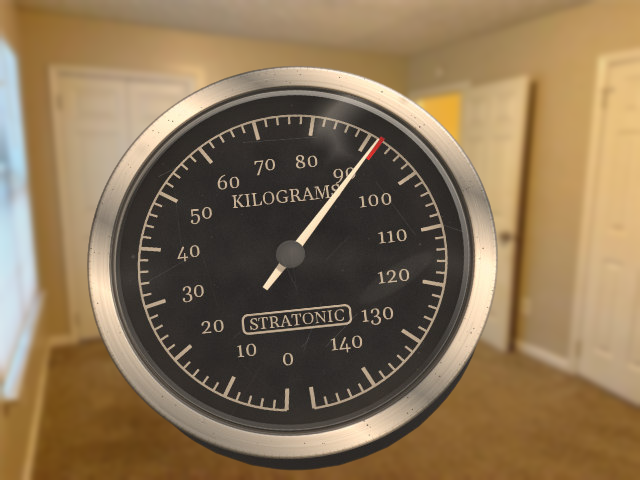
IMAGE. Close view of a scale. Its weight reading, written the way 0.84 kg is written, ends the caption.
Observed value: 92 kg
